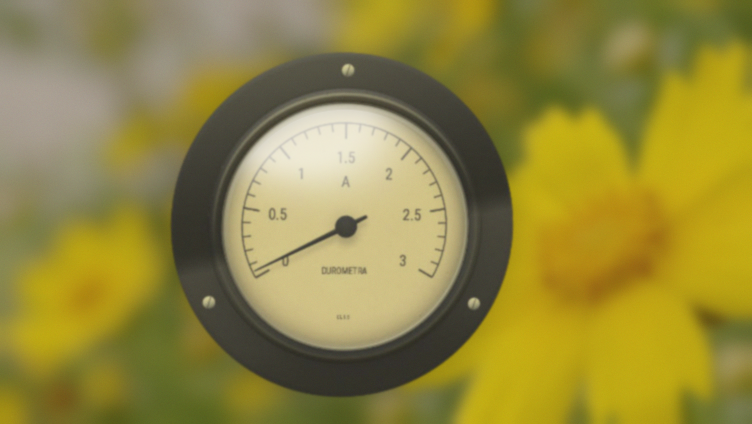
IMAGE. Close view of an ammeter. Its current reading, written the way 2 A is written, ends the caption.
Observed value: 0.05 A
